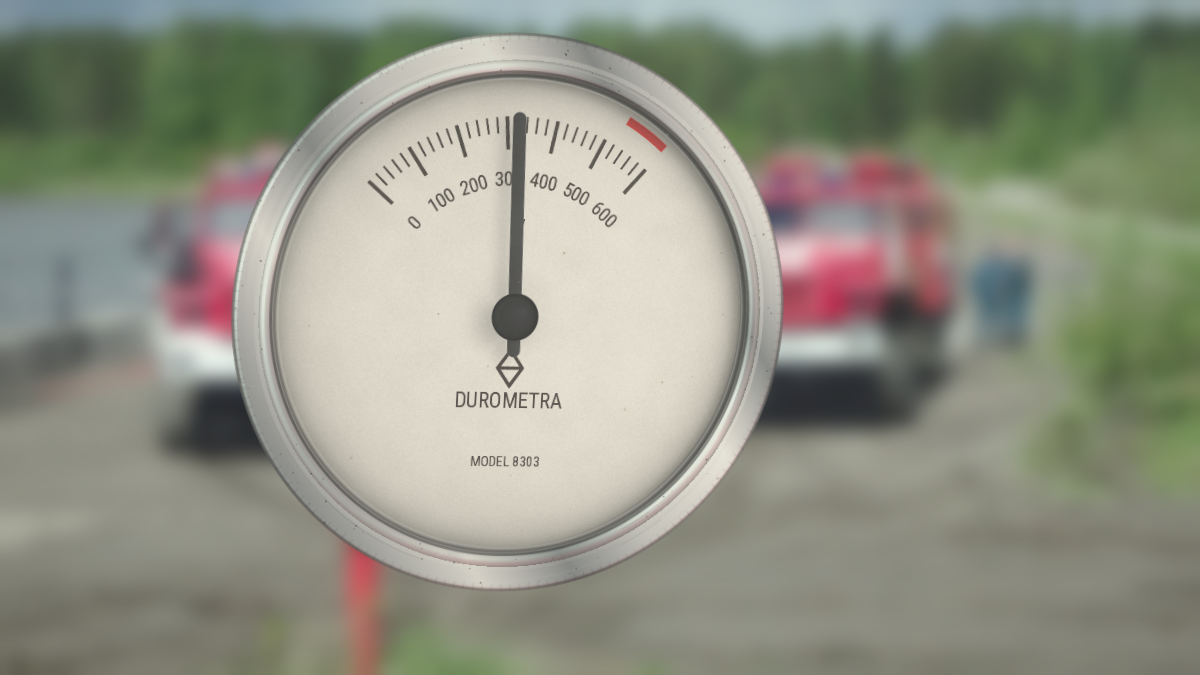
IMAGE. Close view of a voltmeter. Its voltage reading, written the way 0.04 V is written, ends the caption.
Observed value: 320 V
